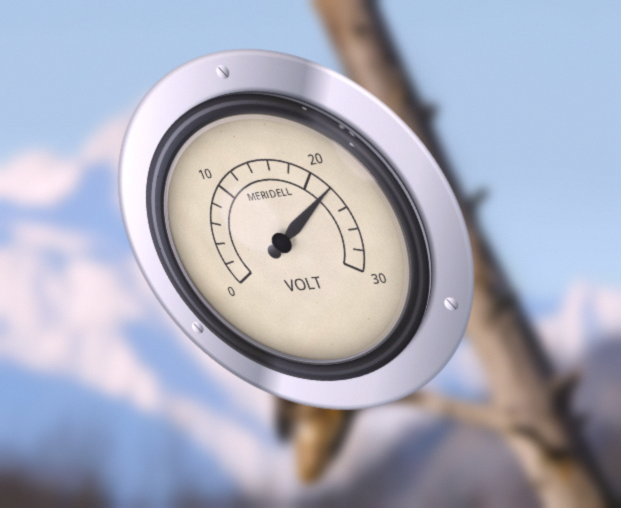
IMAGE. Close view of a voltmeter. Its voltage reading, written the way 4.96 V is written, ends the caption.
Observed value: 22 V
